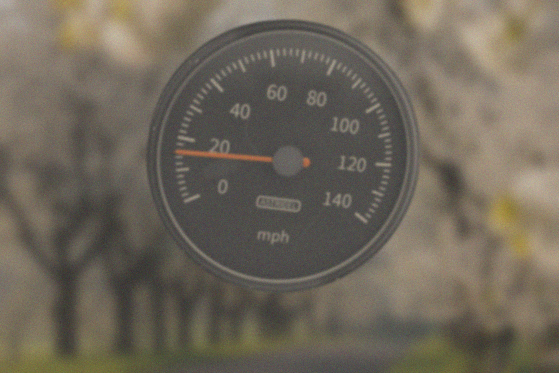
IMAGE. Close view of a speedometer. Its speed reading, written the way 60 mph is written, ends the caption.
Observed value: 16 mph
